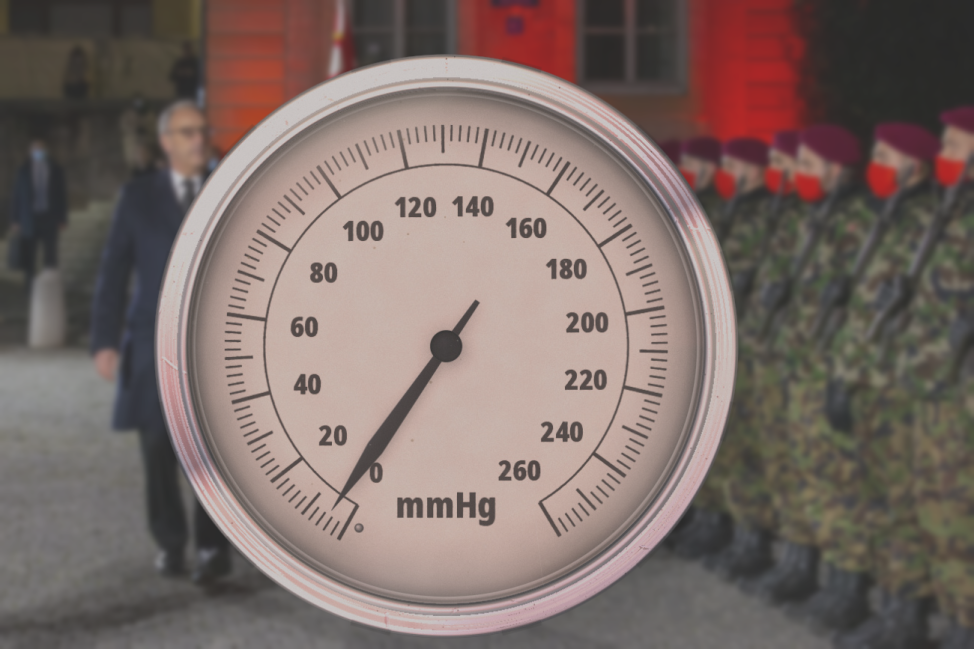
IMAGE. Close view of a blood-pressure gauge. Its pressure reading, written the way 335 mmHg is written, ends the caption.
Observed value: 5 mmHg
